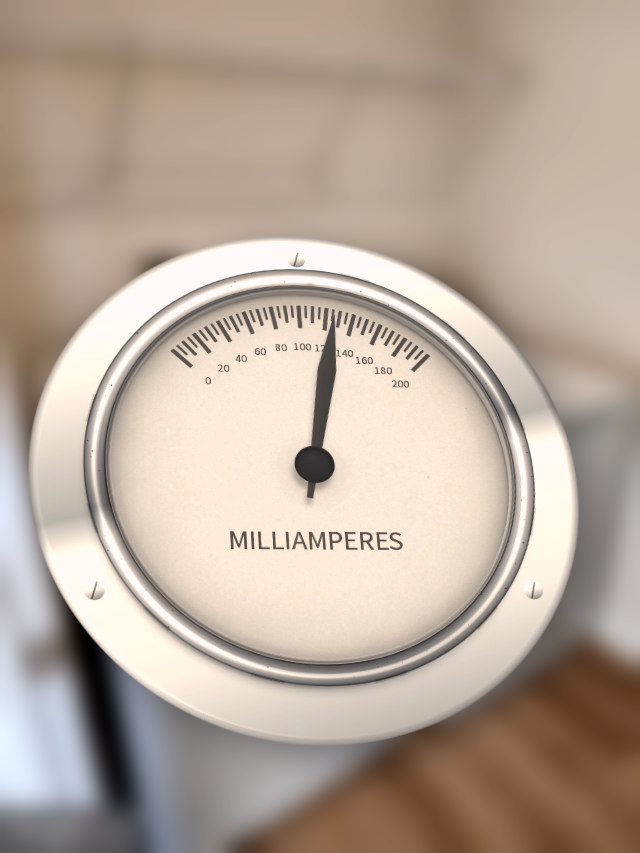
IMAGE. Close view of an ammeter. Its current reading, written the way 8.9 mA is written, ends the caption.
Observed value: 125 mA
